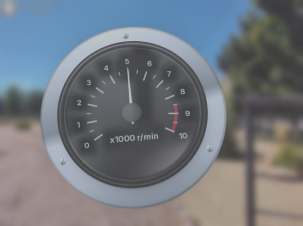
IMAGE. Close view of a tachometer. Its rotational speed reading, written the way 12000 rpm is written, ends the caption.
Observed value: 5000 rpm
